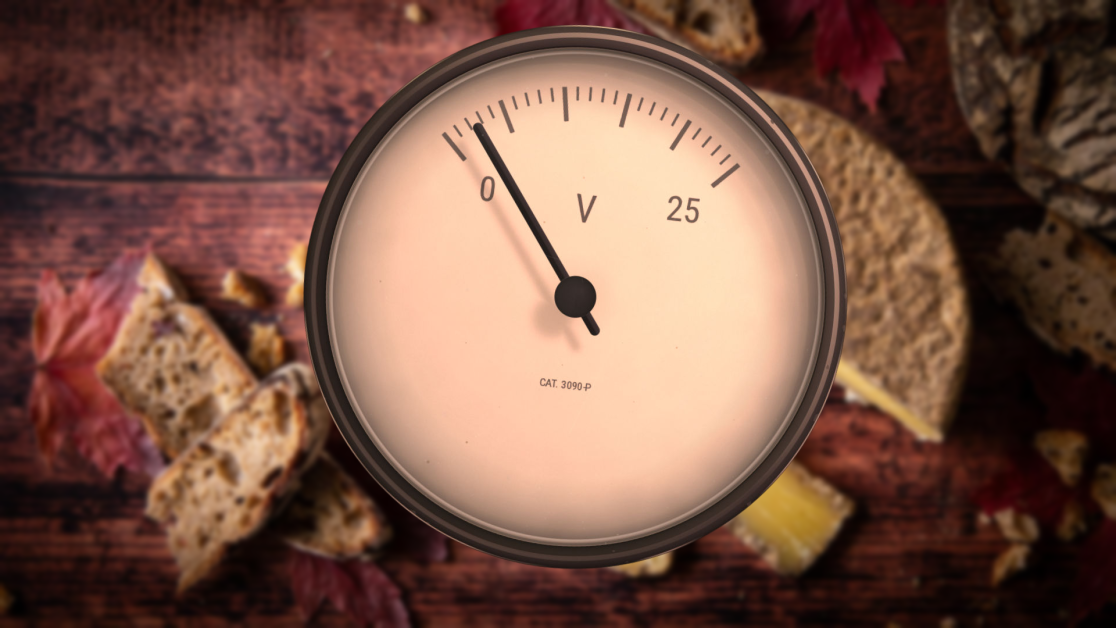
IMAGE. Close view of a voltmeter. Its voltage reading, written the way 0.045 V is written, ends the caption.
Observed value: 2.5 V
